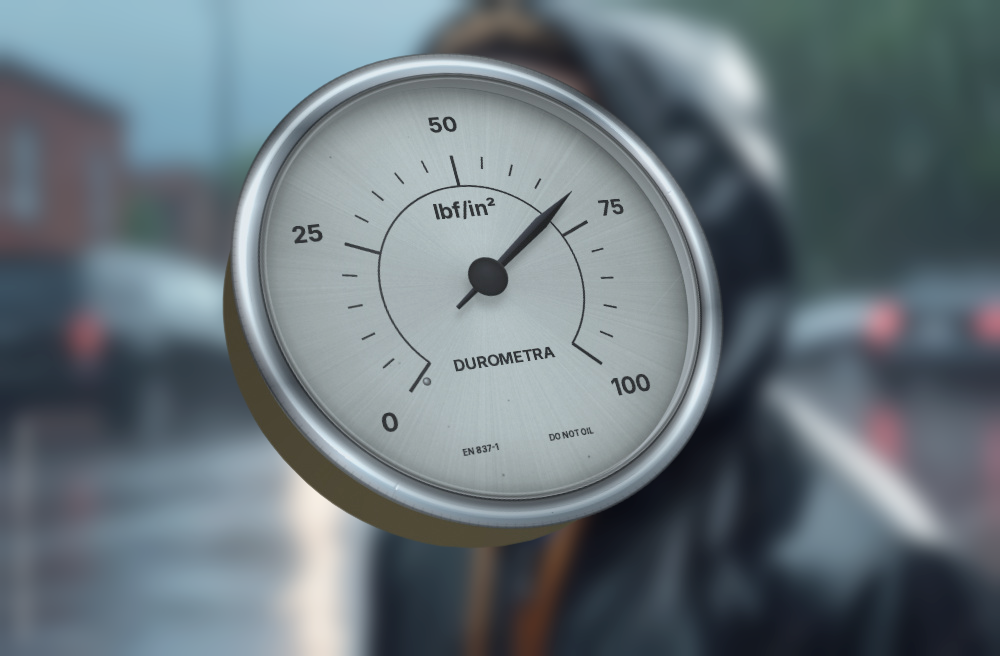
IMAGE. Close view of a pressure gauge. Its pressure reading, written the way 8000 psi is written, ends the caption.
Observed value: 70 psi
